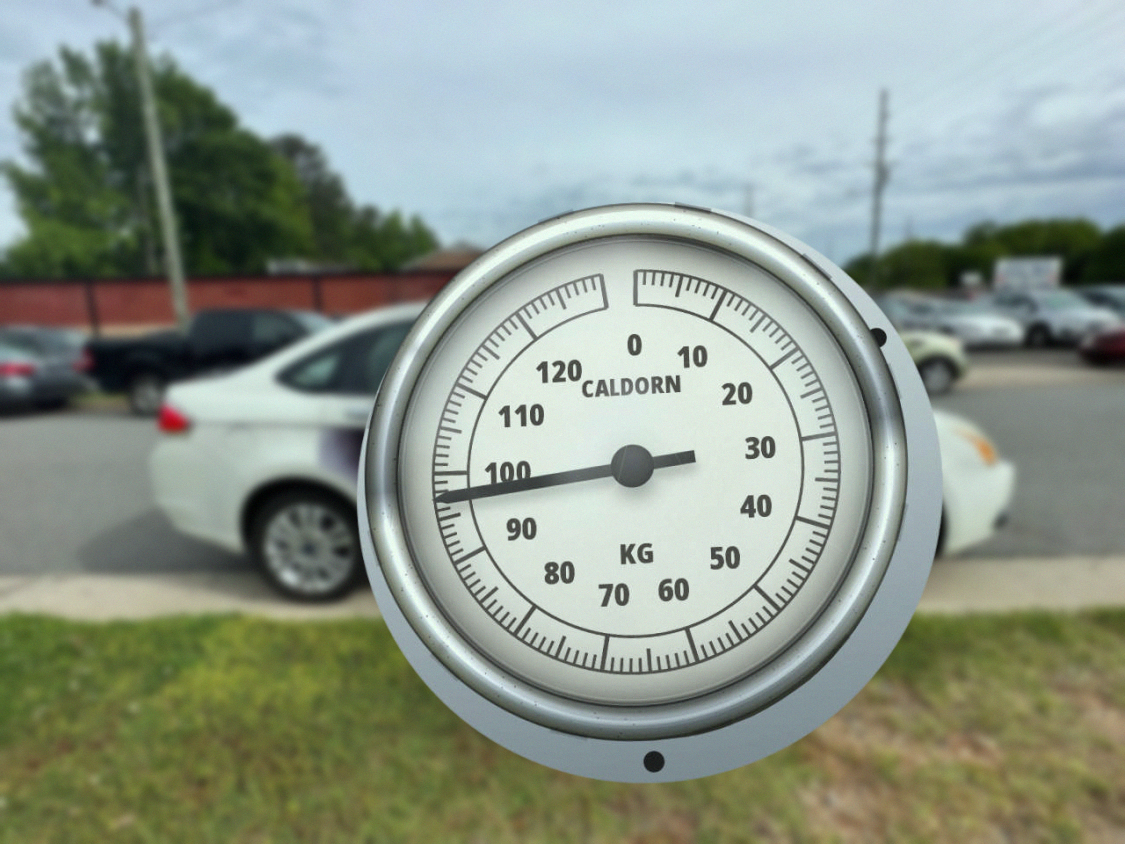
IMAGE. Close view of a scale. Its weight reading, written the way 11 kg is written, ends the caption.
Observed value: 97 kg
